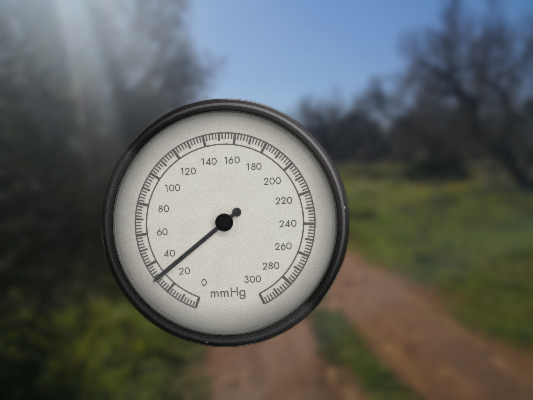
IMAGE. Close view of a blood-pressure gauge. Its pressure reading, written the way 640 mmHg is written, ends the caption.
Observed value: 30 mmHg
